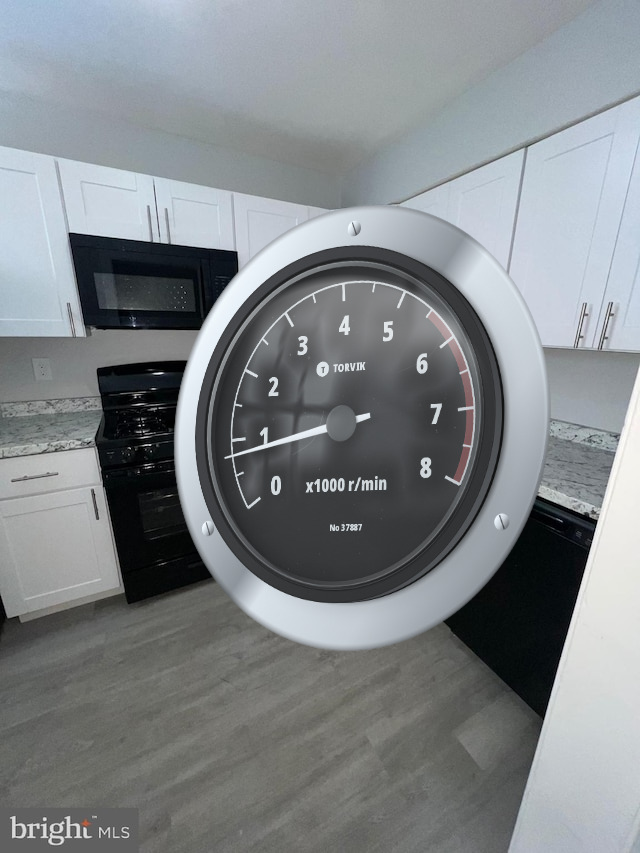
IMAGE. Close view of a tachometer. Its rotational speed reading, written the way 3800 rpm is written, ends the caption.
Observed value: 750 rpm
